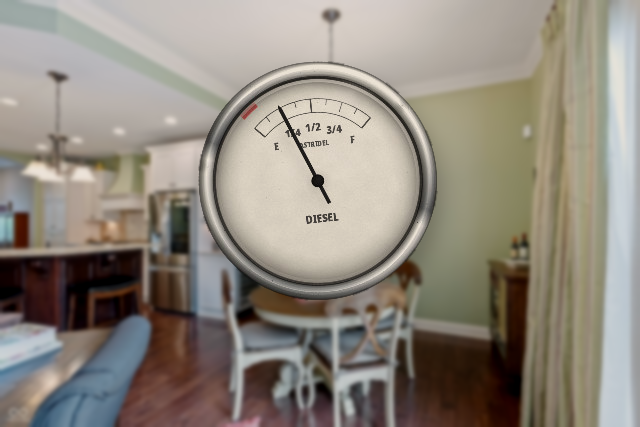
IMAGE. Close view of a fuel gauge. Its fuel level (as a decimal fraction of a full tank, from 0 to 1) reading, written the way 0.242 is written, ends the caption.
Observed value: 0.25
